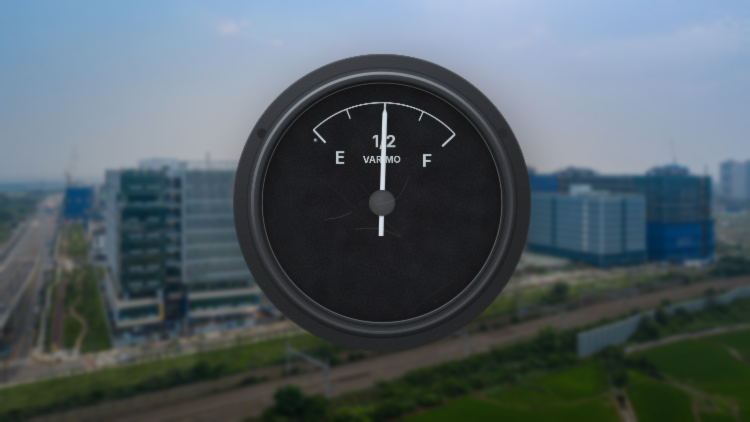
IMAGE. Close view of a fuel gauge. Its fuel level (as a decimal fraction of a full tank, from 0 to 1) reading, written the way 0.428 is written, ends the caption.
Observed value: 0.5
